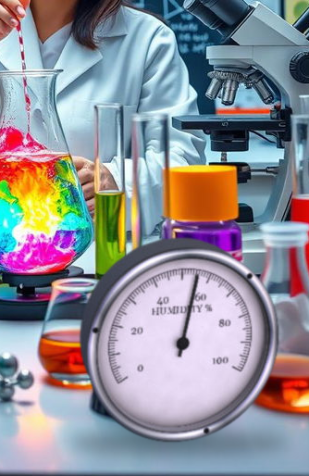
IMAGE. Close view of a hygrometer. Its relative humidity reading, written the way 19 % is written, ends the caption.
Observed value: 55 %
